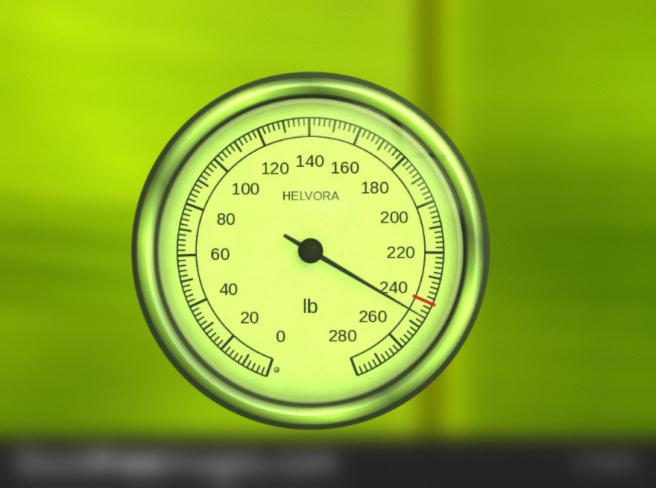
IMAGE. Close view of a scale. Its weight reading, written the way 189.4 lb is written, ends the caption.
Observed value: 246 lb
